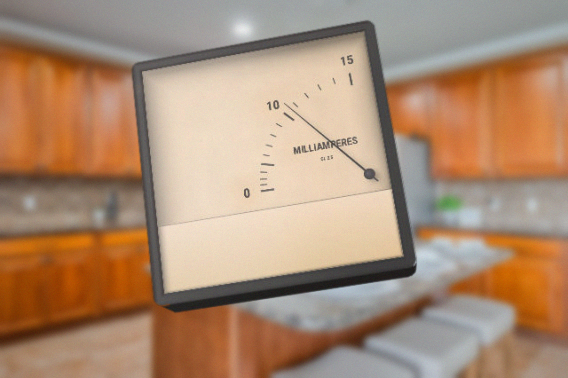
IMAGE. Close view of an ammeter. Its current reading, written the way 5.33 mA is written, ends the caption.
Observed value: 10.5 mA
